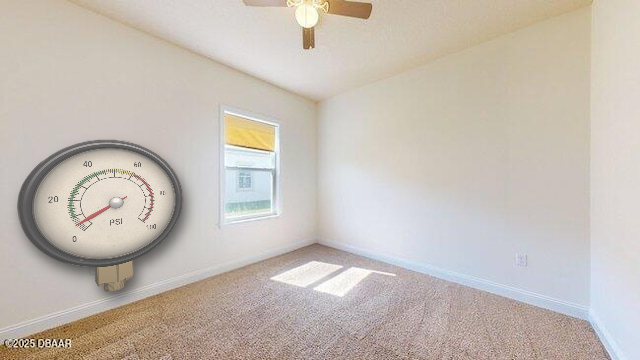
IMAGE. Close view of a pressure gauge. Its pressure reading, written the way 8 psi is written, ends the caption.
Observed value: 5 psi
